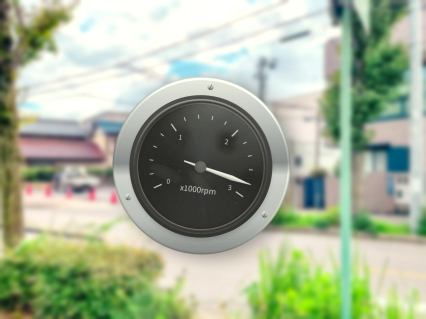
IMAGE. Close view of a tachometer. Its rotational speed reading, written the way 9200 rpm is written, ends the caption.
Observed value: 2800 rpm
